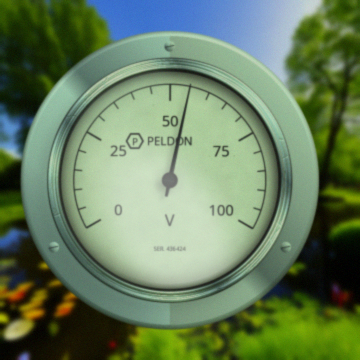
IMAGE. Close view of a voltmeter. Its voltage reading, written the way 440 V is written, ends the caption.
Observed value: 55 V
